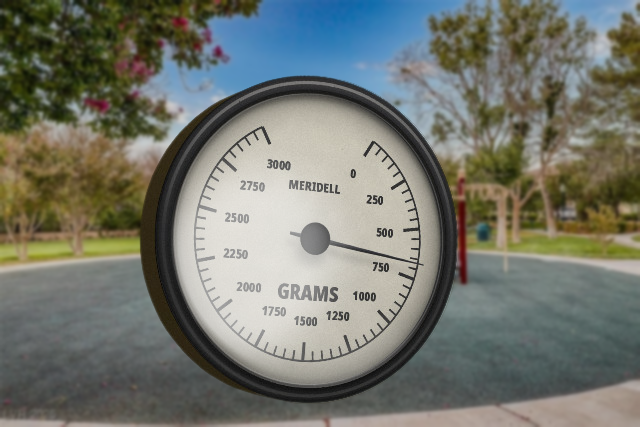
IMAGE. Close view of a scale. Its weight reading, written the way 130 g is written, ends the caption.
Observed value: 675 g
